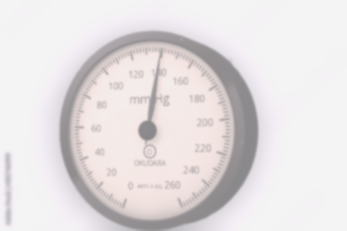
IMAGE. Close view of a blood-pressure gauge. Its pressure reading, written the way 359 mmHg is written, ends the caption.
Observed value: 140 mmHg
